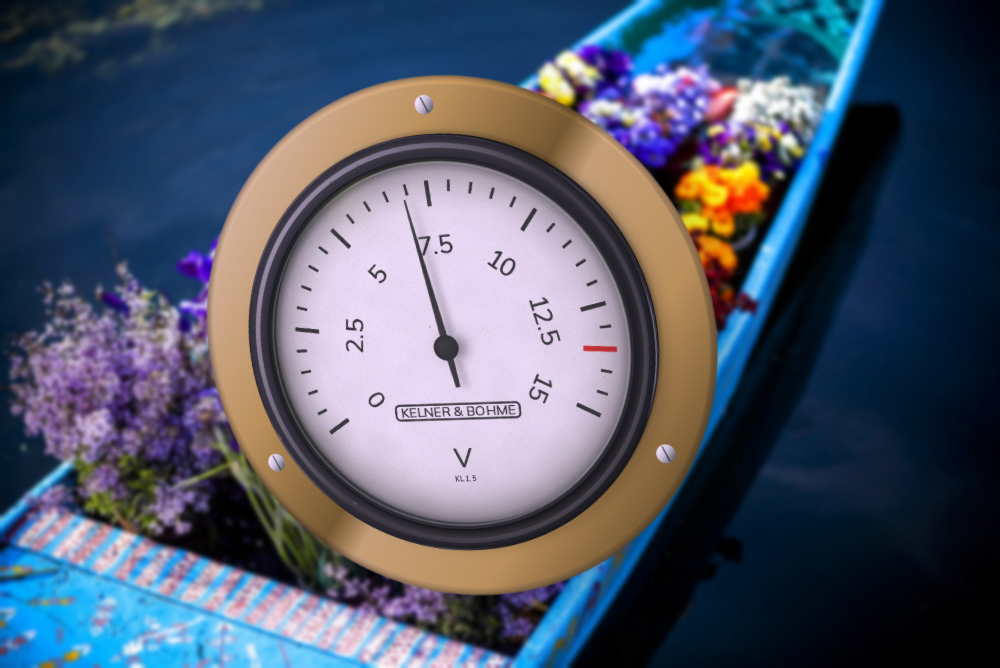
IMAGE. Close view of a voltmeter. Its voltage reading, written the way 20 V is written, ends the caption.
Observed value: 7 V
